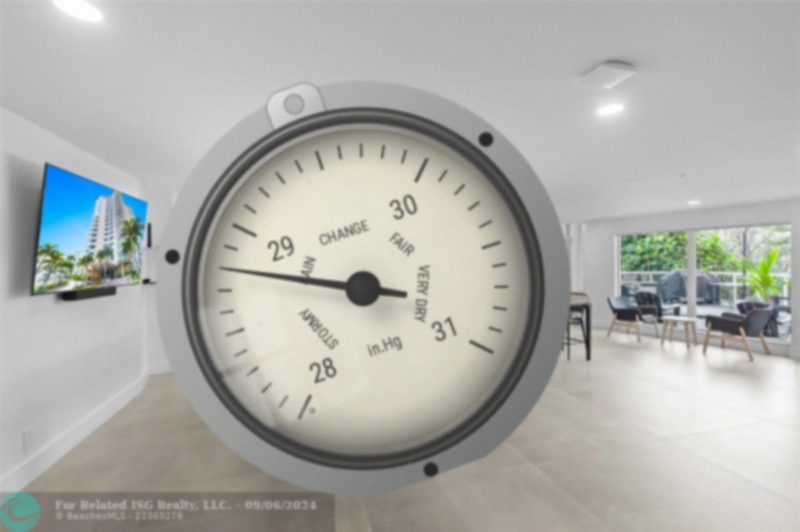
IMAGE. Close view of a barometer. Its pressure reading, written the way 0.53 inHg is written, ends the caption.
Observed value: 28.8 inHg
